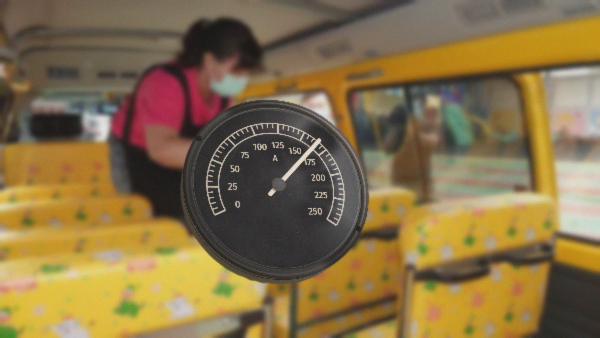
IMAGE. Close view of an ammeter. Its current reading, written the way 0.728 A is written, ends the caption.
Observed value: 165 A
